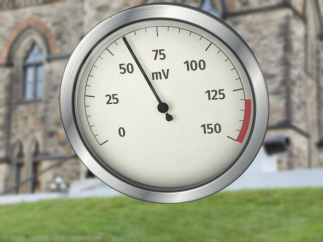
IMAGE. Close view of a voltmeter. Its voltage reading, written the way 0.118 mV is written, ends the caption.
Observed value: 60 mV
